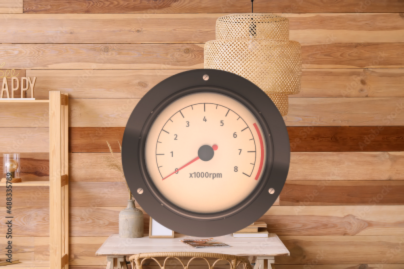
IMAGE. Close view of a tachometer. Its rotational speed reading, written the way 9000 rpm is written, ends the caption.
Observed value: 0 rpm
